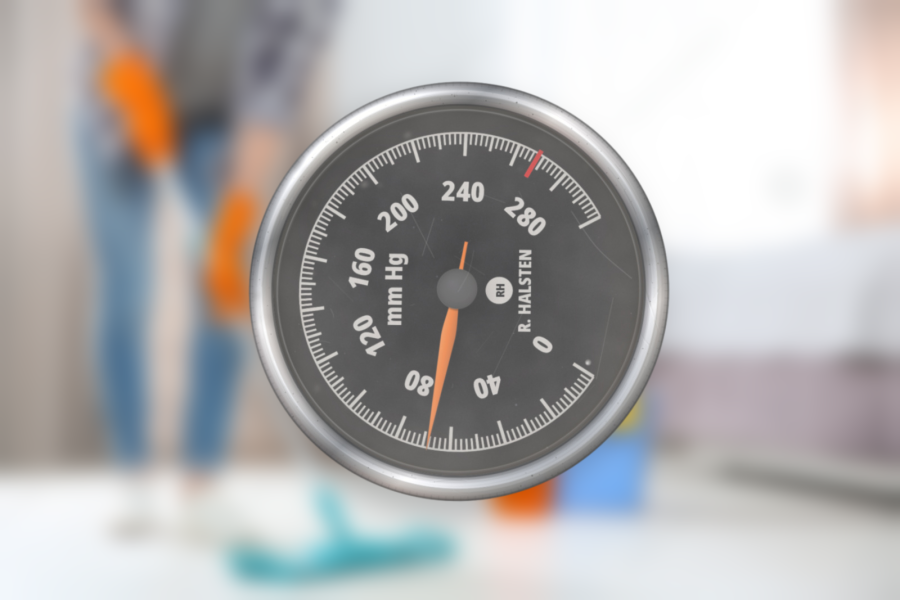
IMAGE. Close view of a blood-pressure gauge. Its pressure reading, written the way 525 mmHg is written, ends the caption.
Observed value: 68 mmHg
